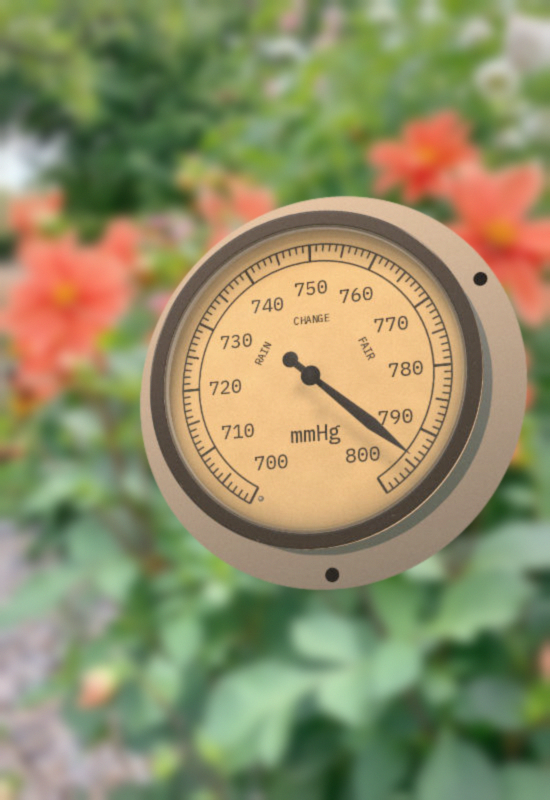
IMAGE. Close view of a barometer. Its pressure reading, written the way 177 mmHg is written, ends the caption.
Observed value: 794 mmHg
